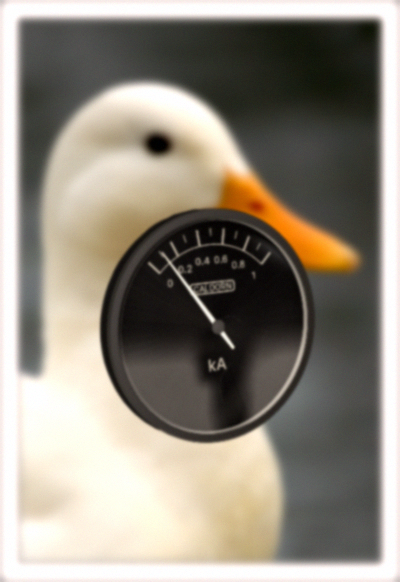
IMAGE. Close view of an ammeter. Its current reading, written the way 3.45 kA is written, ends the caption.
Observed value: 0.1 kA
